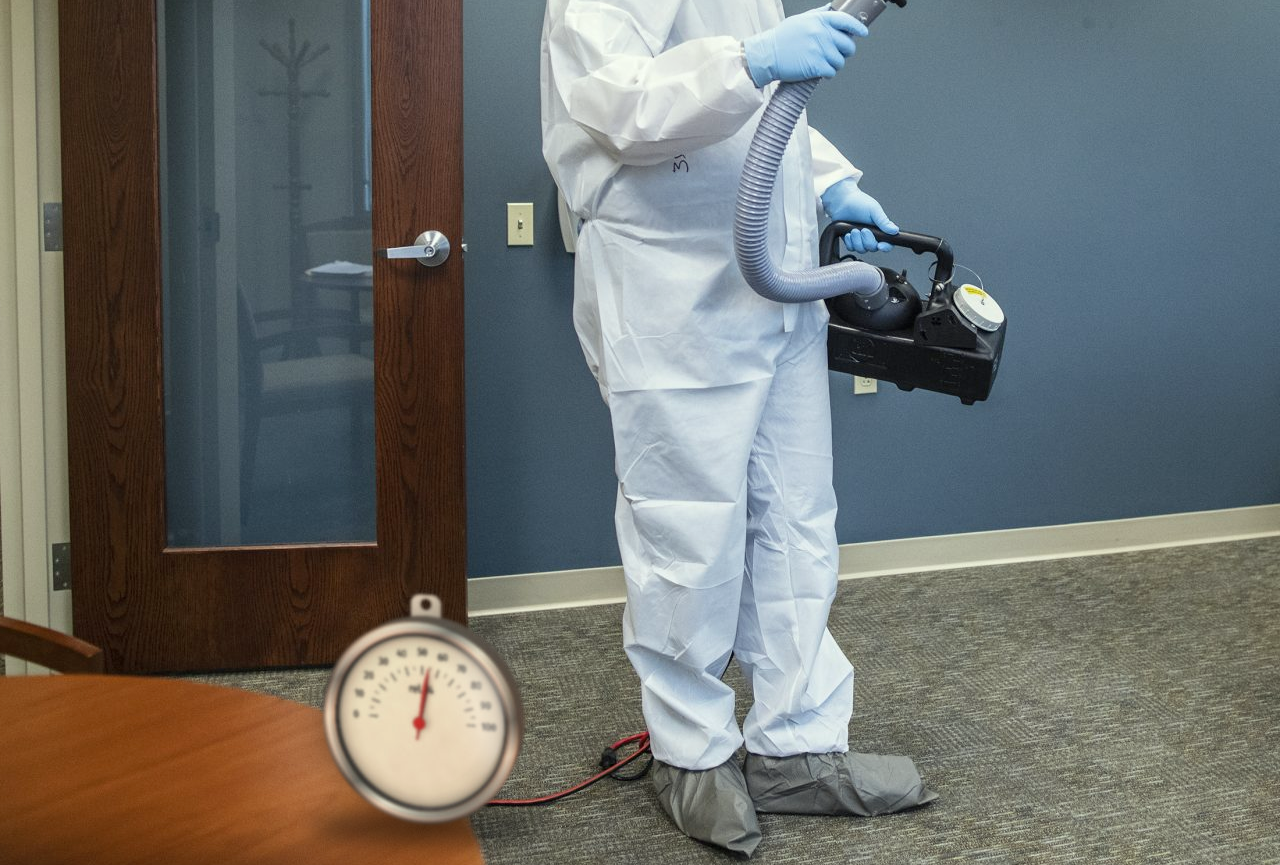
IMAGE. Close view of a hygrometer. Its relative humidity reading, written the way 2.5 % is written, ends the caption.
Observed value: 55 %
